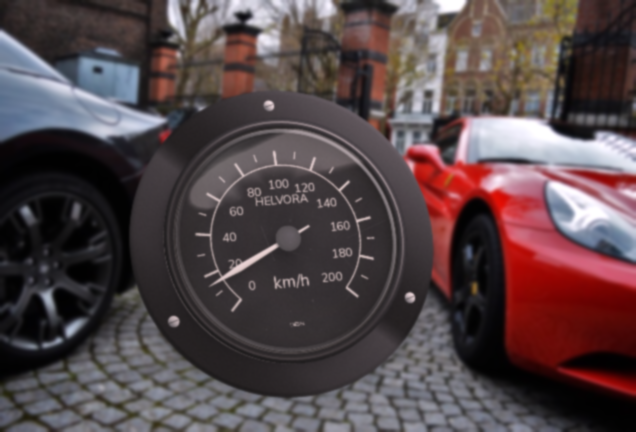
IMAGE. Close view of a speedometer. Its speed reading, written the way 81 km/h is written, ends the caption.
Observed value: 15 km/h
